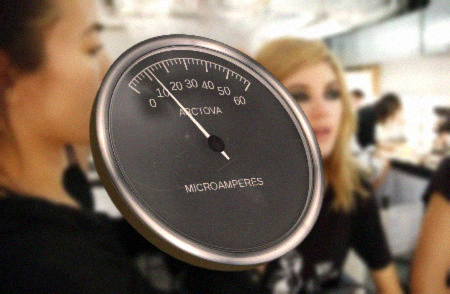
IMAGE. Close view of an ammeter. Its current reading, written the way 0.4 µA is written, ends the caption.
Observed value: 10 µA
